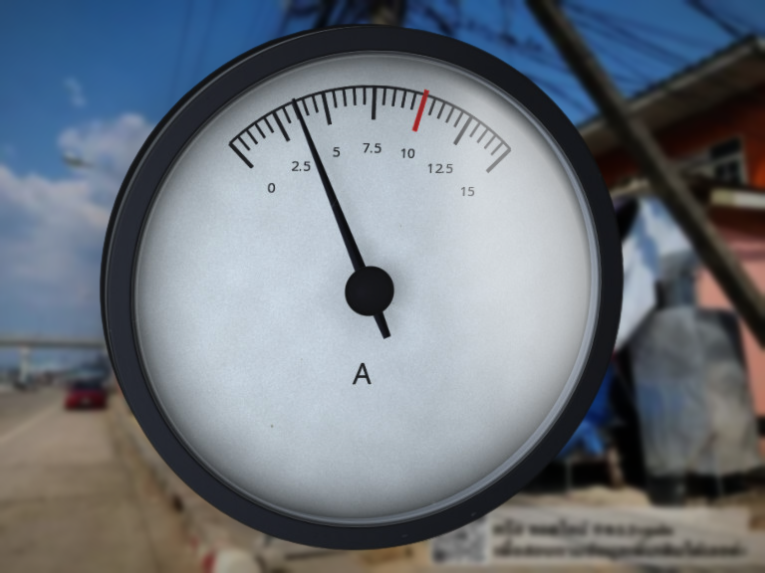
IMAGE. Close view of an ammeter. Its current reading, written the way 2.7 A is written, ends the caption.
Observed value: 3.5 A
